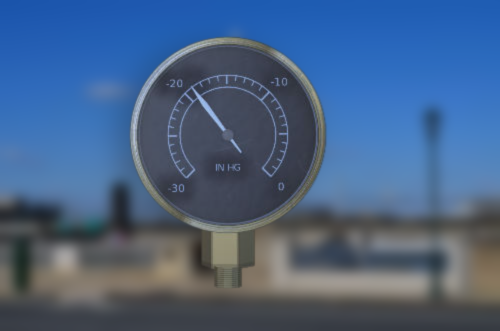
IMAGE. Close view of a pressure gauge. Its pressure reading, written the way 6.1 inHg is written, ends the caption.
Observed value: -19 inHg
